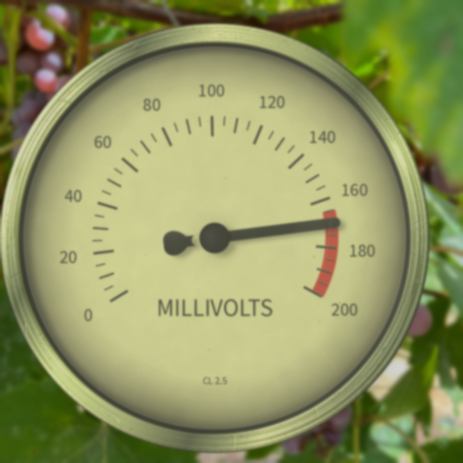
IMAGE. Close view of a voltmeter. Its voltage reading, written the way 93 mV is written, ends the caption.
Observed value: 170 mV
